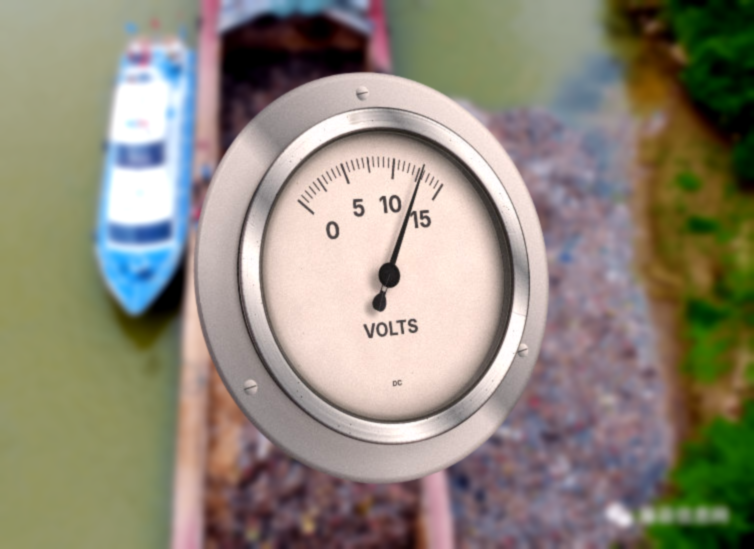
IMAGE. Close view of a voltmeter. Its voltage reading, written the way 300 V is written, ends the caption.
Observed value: 12.5 V
